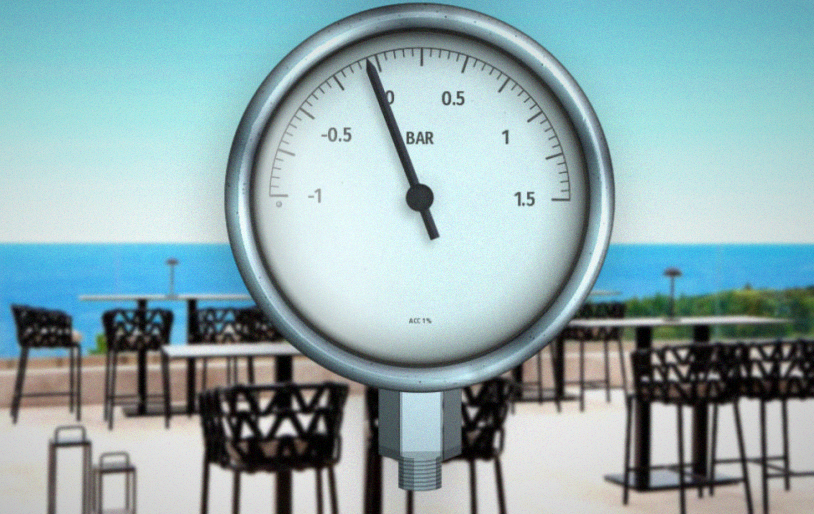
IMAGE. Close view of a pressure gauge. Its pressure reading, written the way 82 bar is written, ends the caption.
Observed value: -0.05 bar
